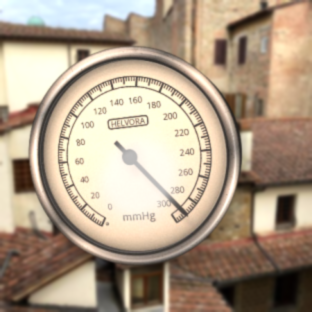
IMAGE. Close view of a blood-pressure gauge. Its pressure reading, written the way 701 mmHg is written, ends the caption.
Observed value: 290 mmHg
